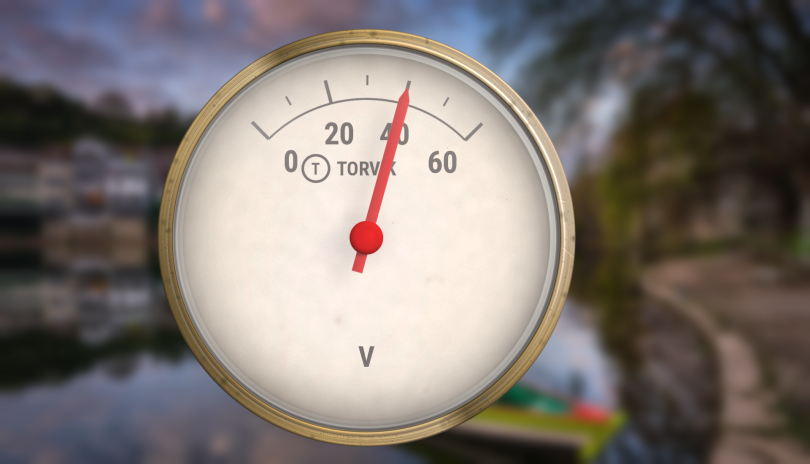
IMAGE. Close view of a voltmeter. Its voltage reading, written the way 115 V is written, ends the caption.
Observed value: 40 V
